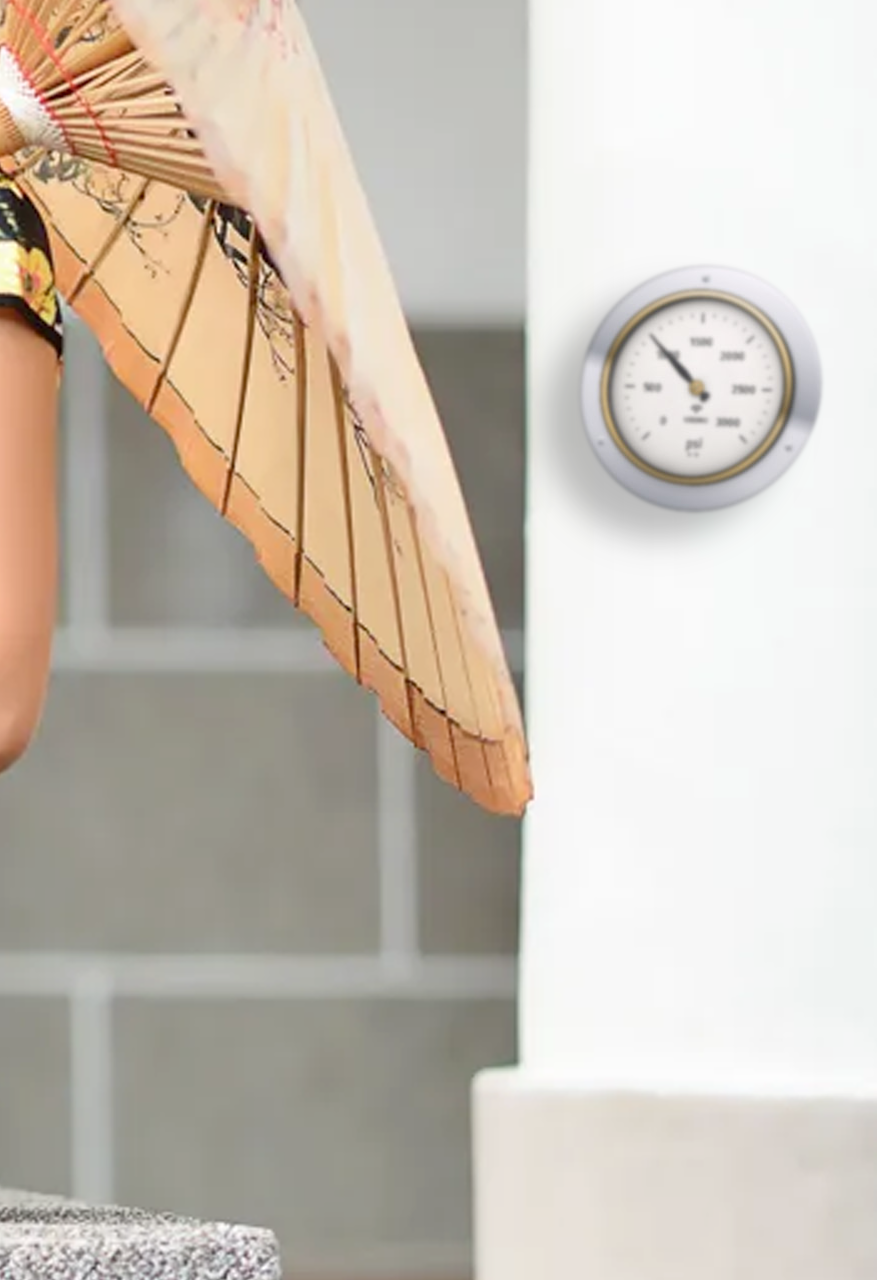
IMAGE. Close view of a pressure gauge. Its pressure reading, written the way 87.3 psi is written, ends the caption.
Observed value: 1000 psi
